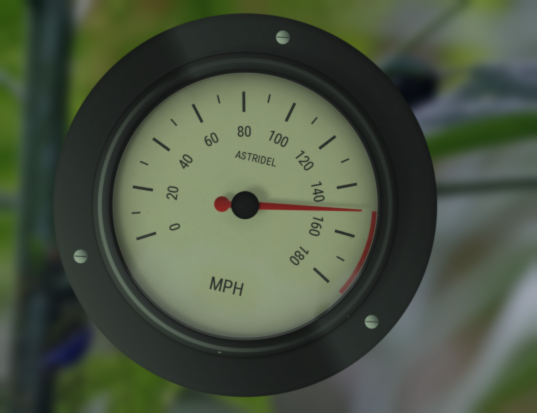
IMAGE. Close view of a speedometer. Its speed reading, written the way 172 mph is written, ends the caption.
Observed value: 150 mph
